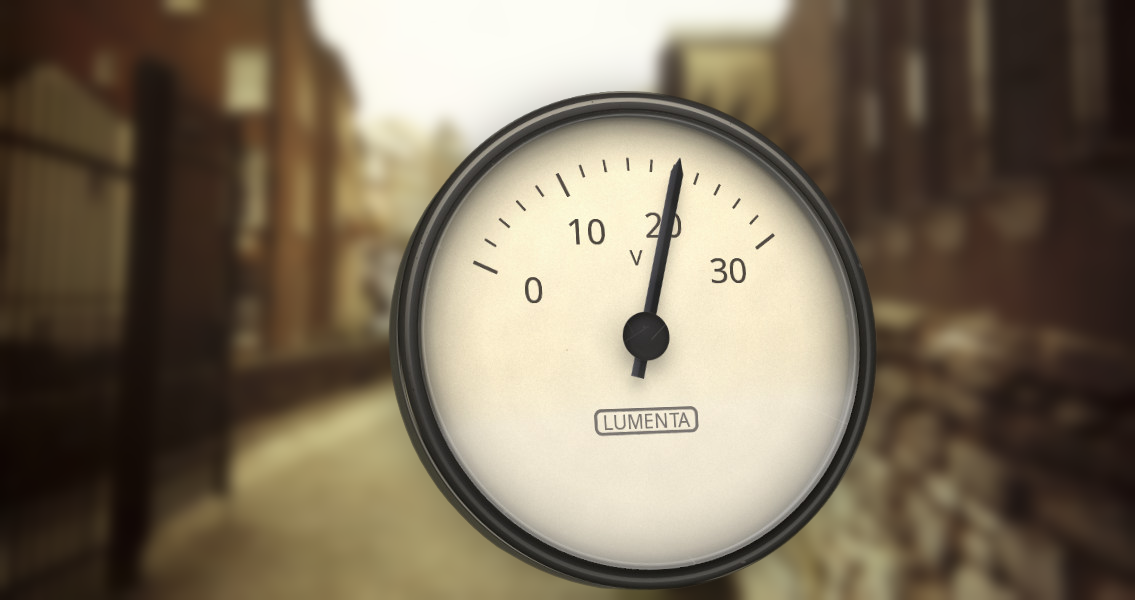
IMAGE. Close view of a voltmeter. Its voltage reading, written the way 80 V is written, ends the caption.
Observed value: 20 V
